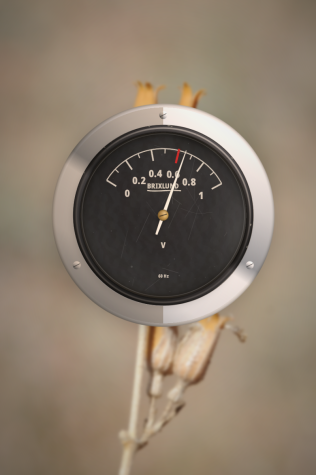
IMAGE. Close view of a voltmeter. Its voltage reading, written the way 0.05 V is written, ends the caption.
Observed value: 0.65 V
